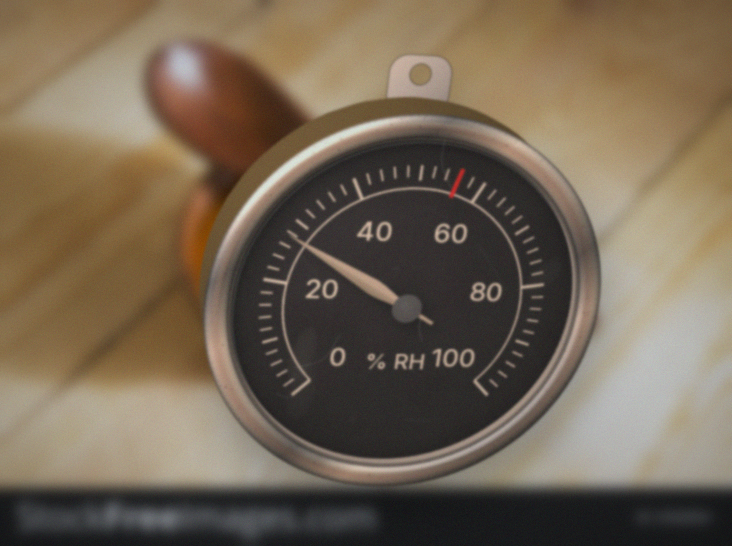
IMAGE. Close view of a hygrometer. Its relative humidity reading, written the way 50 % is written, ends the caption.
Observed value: 28 %
